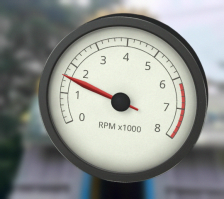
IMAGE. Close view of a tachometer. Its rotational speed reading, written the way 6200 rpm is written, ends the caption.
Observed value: 1600 rpm
